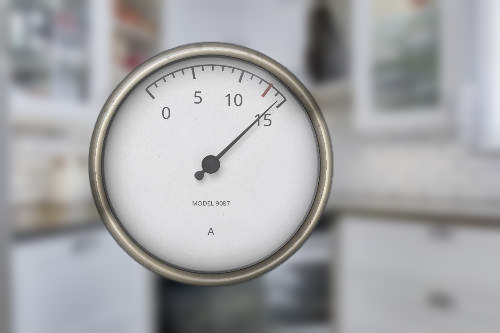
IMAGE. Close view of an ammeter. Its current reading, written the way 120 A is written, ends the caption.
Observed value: 14.5 A
